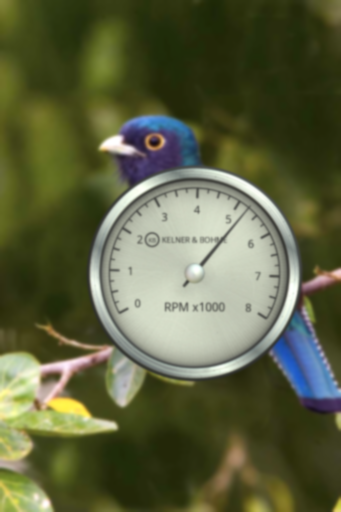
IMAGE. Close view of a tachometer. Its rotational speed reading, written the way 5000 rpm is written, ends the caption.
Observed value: 5250 rpm
